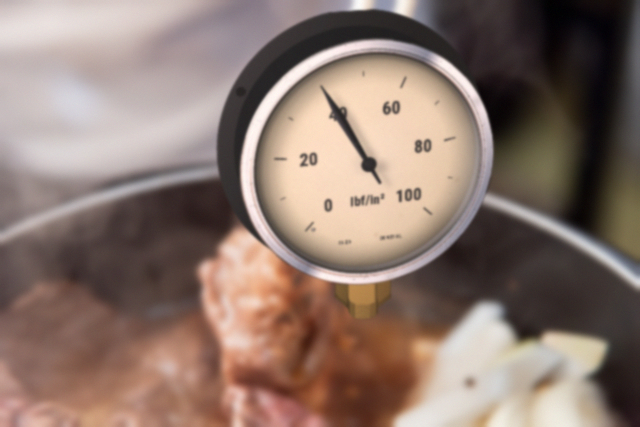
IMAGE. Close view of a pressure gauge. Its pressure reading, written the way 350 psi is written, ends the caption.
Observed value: 40 psi
